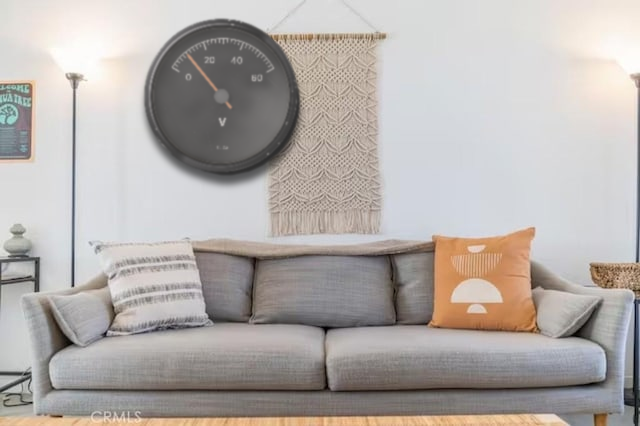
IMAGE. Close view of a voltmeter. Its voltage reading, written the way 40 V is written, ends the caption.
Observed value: 10 V
